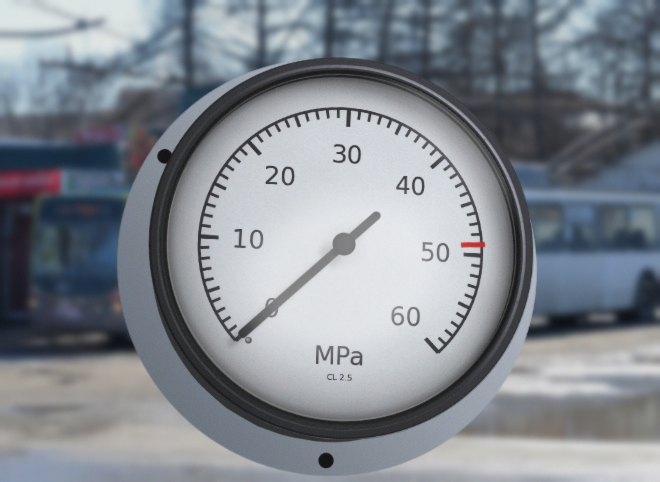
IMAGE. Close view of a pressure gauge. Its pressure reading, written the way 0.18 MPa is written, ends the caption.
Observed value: 0 MPa
